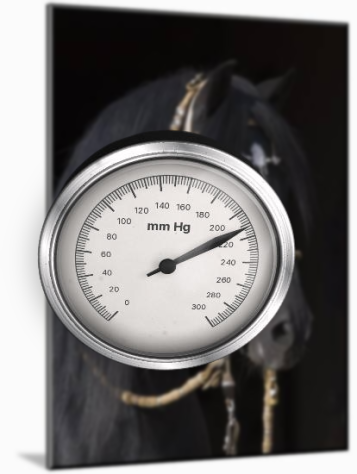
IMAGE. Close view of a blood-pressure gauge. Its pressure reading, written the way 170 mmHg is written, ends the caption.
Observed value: 210 mmHg
